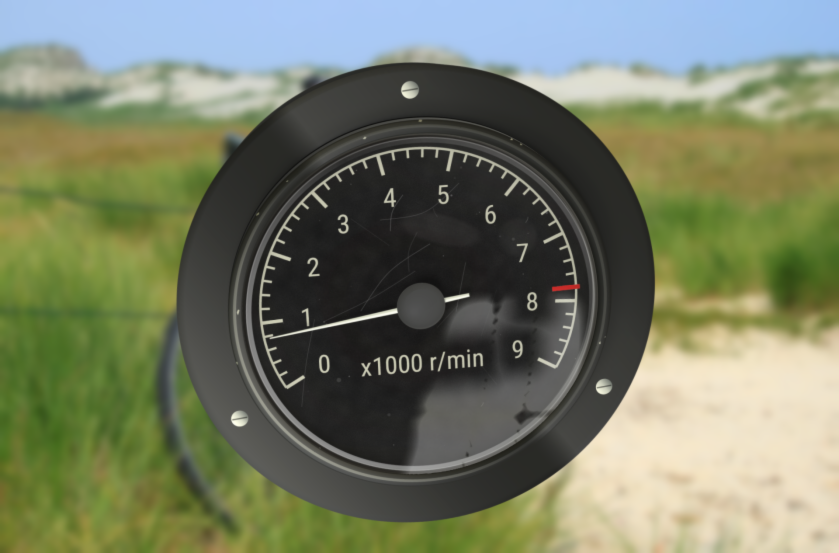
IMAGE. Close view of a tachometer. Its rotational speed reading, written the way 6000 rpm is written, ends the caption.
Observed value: 800 rpm
